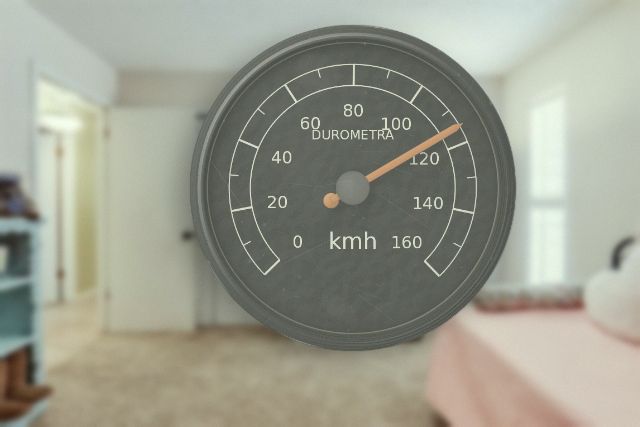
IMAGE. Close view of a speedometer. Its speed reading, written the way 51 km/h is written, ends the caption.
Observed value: 115 km/h
